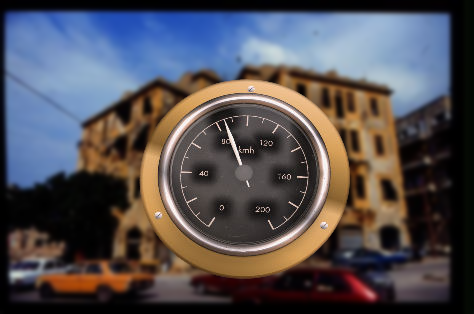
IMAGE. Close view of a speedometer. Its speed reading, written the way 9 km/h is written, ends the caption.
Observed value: 85 km/h
